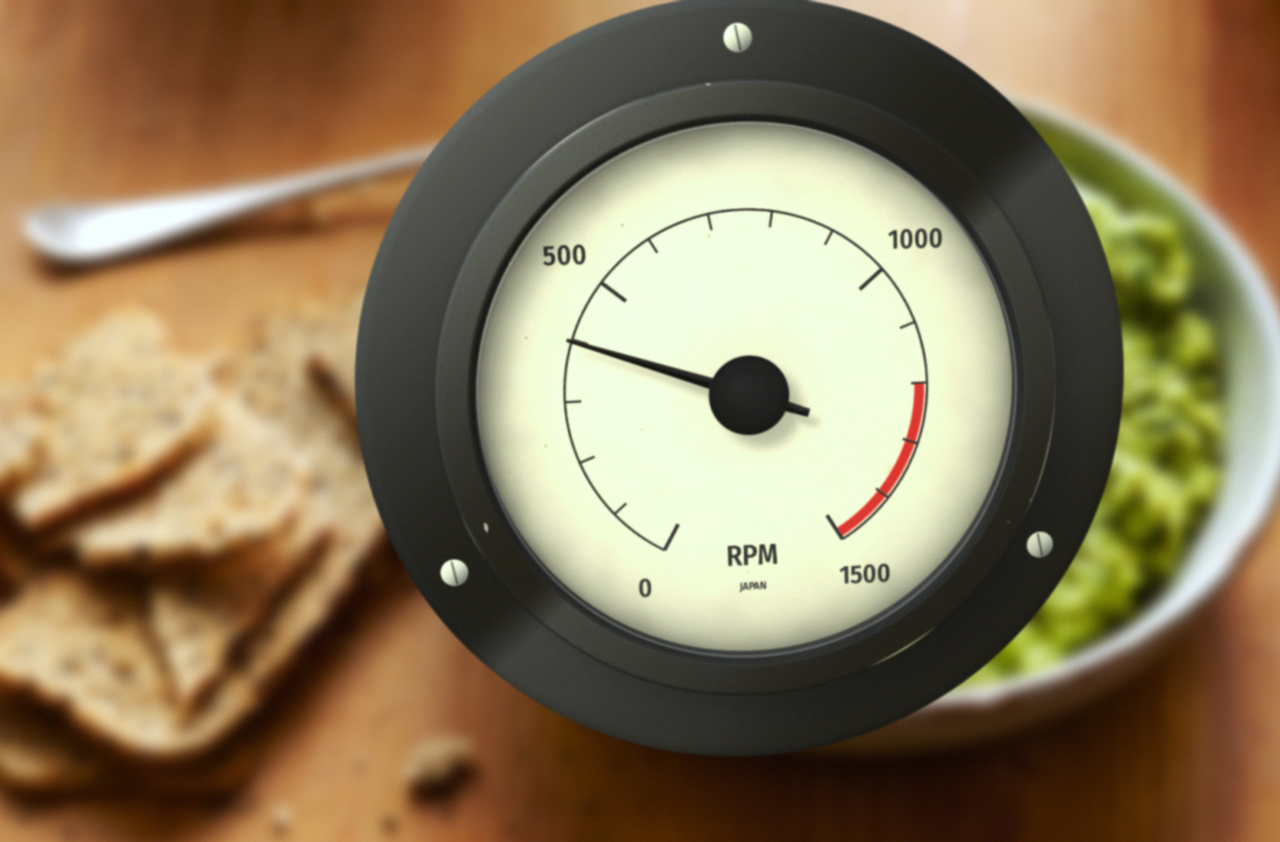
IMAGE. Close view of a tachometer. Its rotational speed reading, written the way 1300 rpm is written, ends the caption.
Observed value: 400 rpm
